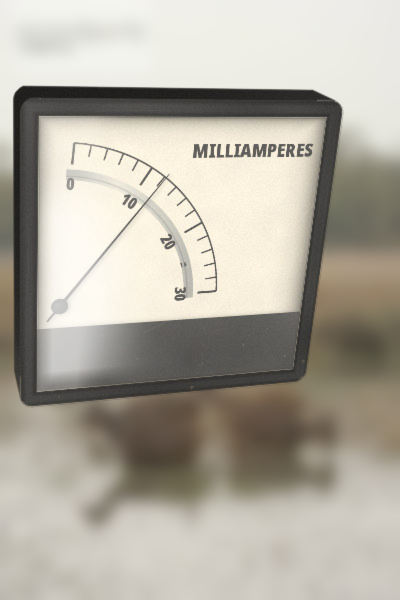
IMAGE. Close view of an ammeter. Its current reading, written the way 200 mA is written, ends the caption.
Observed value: 12 mA
